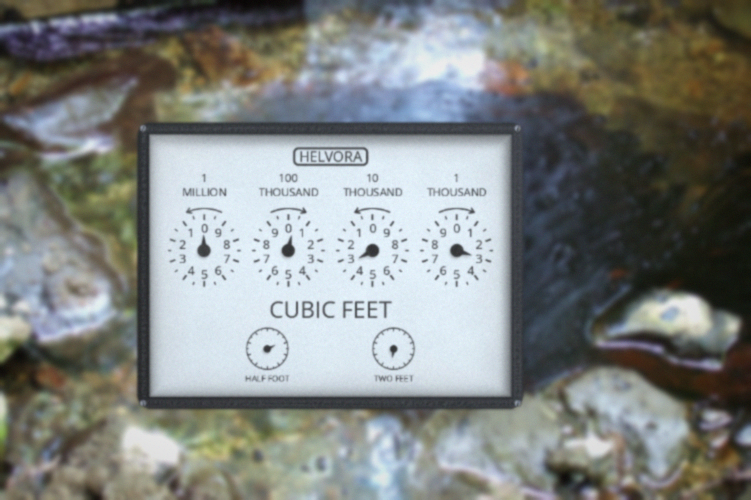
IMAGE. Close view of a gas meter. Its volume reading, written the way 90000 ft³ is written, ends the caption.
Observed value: 3300 ft³
